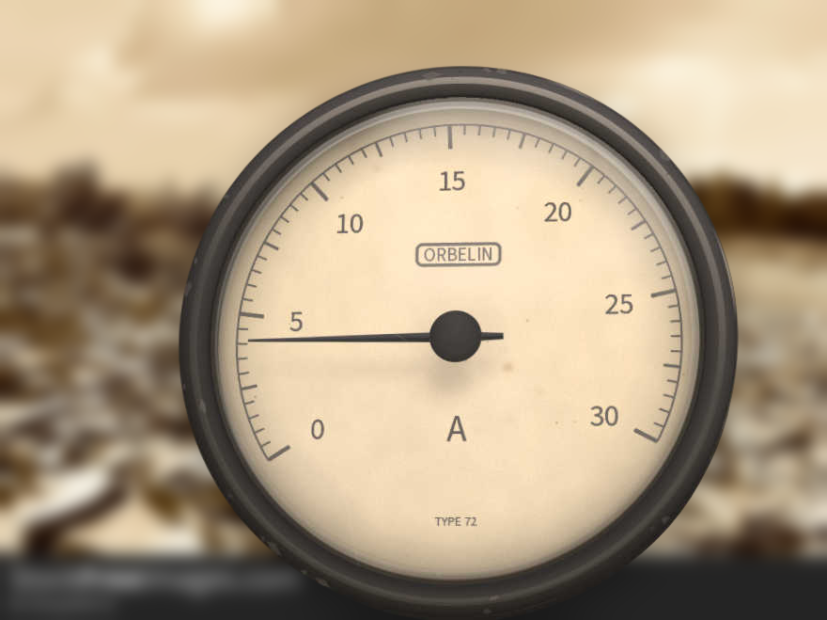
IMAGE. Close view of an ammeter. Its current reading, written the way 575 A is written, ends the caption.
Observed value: 4 A
